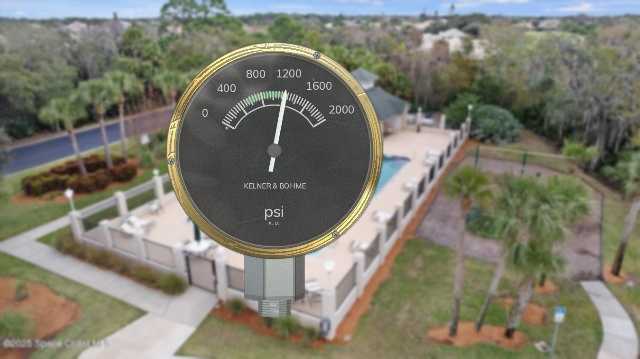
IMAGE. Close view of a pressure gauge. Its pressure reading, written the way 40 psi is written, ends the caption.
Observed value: 1200 psi
